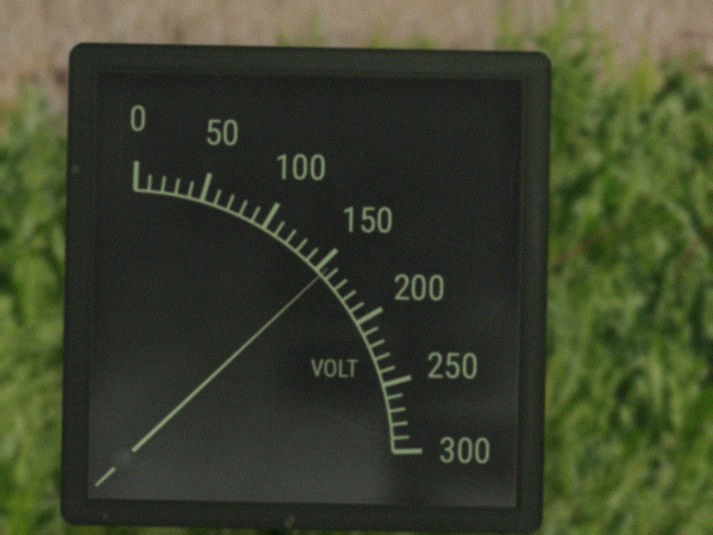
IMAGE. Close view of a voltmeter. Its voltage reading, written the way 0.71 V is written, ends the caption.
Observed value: 155 V
